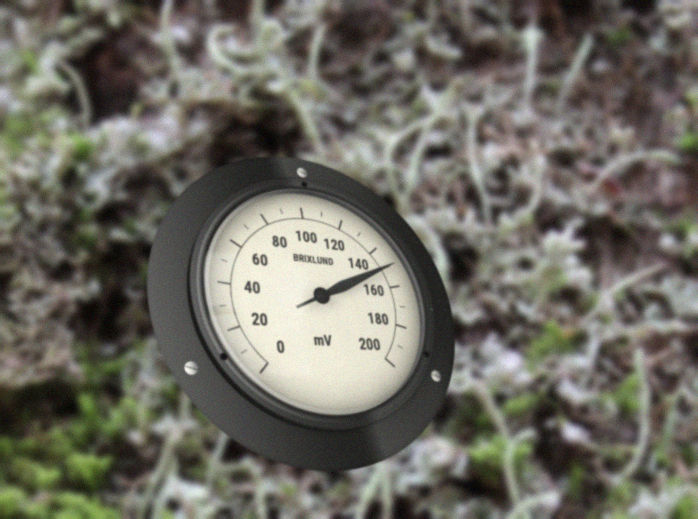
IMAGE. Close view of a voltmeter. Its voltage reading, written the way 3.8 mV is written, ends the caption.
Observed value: 150 mV
